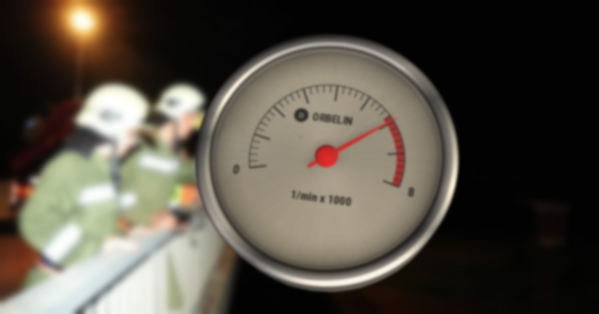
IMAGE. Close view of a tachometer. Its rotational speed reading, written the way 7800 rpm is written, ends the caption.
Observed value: 6000 rpm
